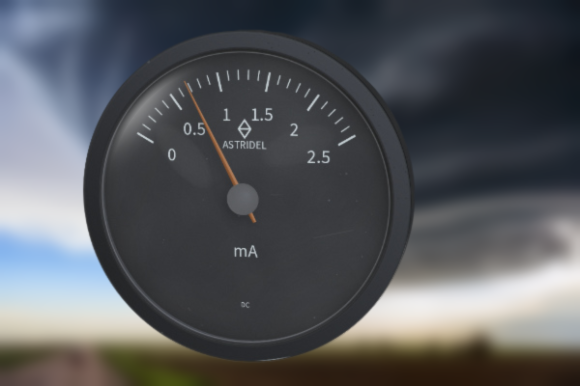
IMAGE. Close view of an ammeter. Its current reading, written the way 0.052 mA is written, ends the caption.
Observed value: 0.7 mA
